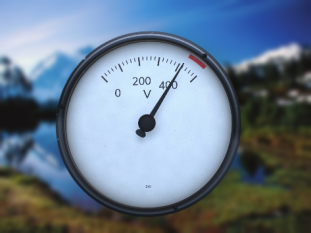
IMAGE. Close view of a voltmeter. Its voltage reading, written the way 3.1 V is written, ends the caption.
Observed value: 420 V
